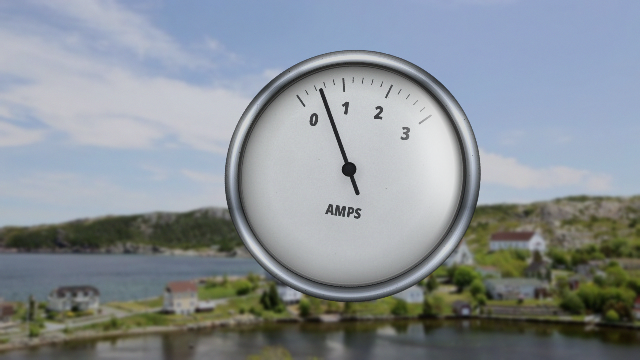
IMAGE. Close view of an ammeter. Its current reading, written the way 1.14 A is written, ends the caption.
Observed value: 0.5 A
